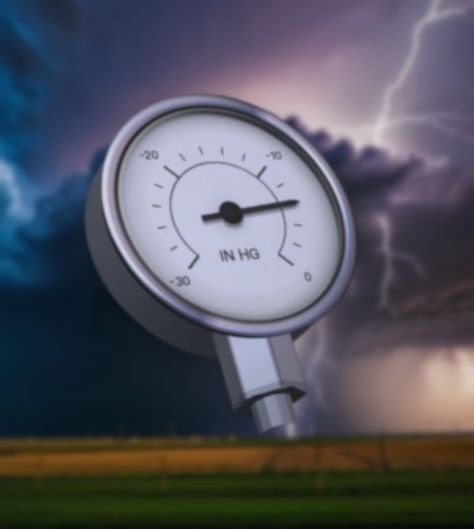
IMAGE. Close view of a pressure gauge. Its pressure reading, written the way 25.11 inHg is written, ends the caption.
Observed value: -6 inHg
